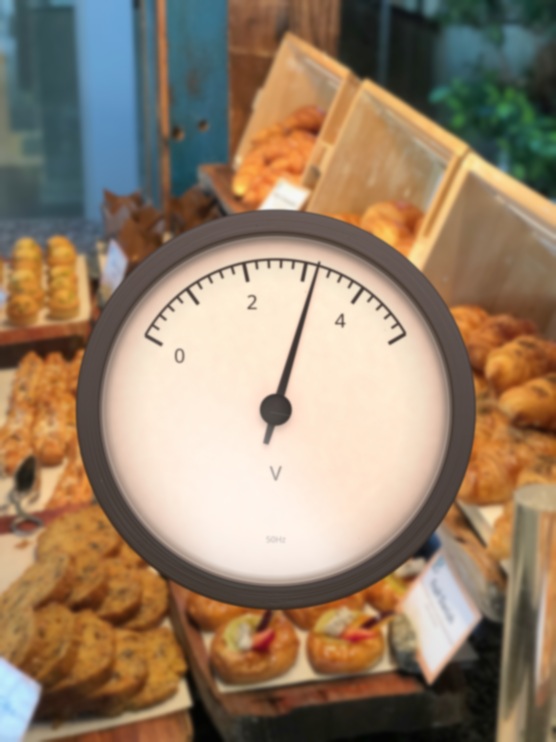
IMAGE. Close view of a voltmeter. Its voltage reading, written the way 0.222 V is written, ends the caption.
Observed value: 3.2 V
